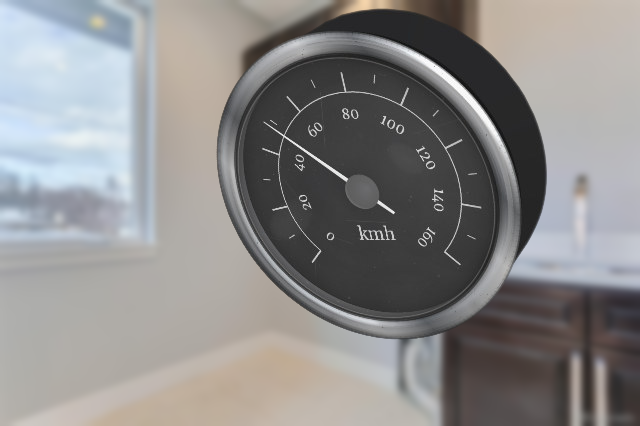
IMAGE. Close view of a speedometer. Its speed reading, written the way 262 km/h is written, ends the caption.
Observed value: 50 km/h
